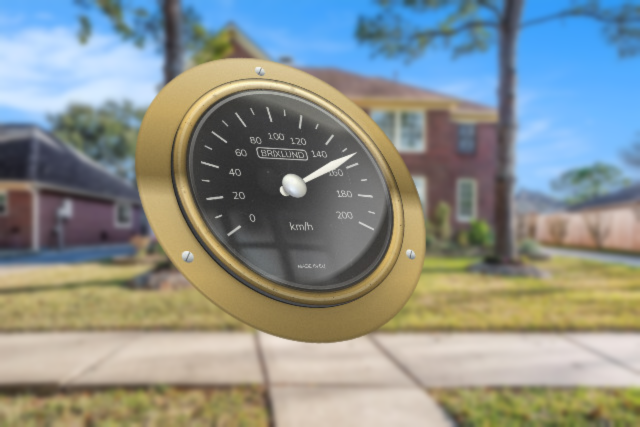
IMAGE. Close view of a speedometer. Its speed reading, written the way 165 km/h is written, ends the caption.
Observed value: 155 km/h
